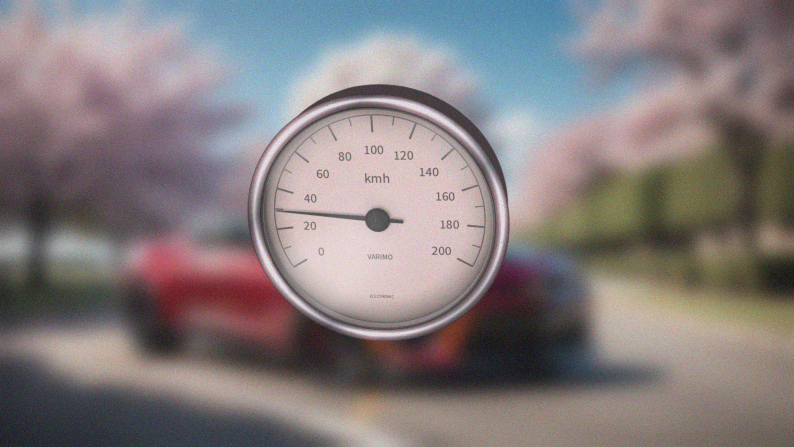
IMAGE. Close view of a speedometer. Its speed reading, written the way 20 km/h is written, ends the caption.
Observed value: 30 km/h
